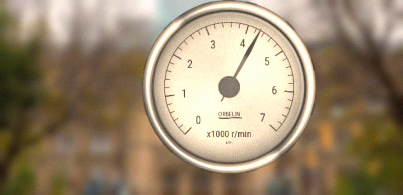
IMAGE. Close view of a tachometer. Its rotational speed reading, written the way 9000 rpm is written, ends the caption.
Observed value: 4300 rpm
